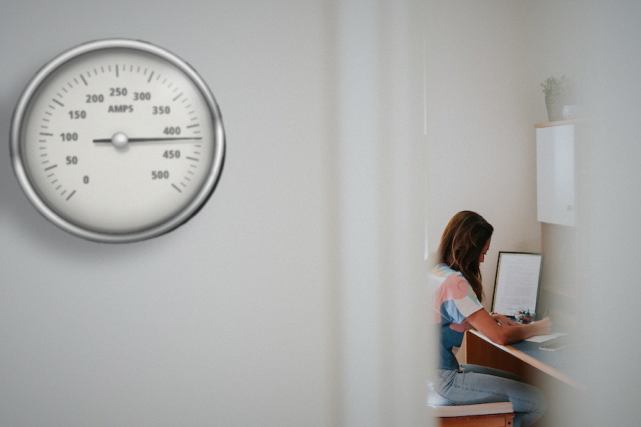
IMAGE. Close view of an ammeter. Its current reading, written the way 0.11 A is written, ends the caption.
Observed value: 420 A
